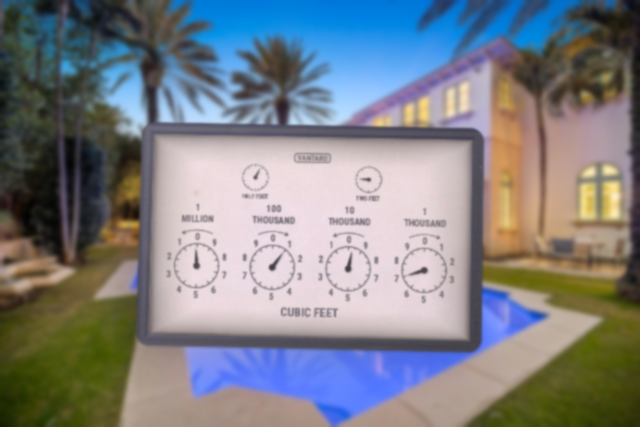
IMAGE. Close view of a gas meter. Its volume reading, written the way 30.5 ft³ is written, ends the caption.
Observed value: 9700 ft³
